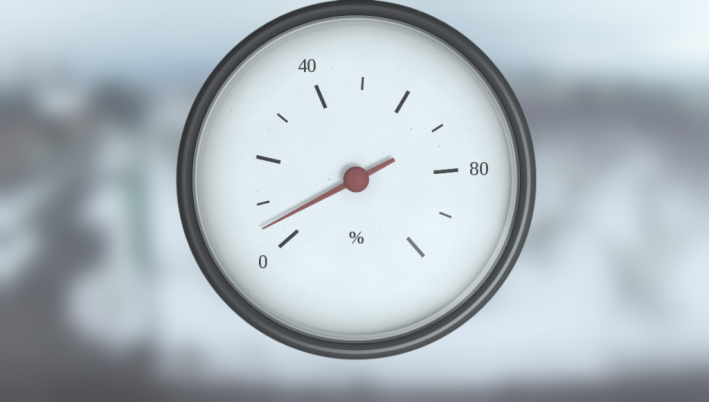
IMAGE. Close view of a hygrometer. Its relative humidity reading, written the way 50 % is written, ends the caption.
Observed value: 5 %
